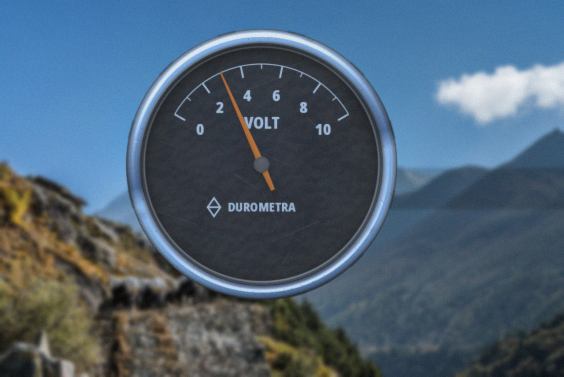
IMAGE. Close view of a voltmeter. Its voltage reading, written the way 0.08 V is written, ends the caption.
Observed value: 3 V
